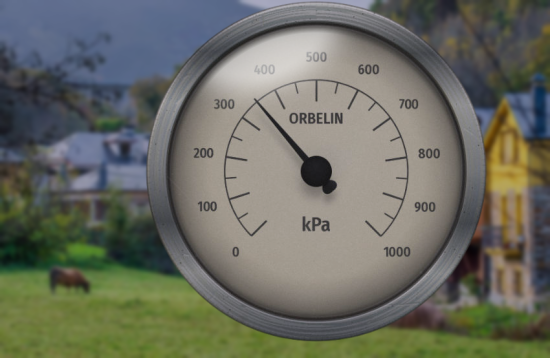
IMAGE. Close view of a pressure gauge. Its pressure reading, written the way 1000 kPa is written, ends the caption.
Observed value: 350 kPa
